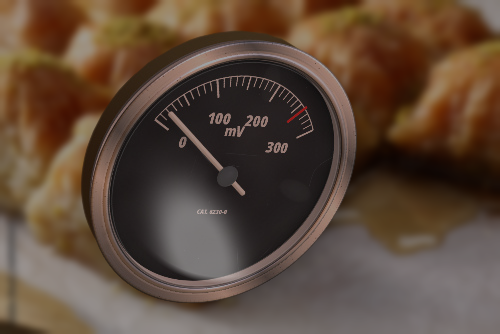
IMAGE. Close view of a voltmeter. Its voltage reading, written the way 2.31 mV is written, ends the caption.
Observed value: 20 mV
